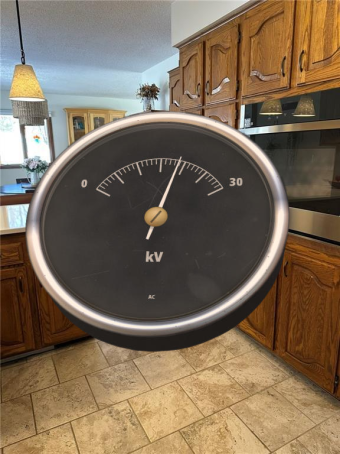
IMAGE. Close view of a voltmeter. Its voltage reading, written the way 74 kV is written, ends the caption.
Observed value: 19 kV
